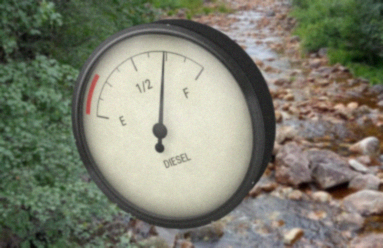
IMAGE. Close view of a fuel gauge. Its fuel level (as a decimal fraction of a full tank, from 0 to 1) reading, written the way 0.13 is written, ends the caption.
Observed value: 0.75
